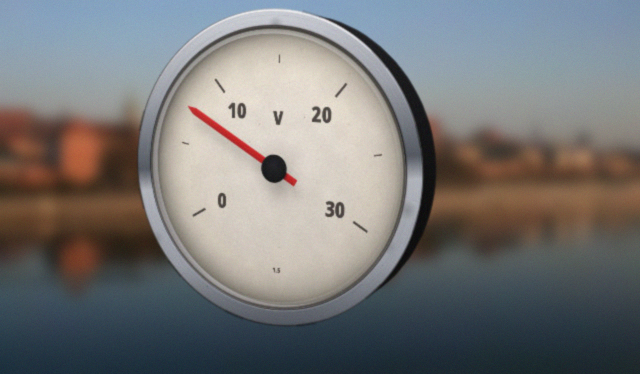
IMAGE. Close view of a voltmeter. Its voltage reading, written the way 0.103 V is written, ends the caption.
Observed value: 7.5 V
